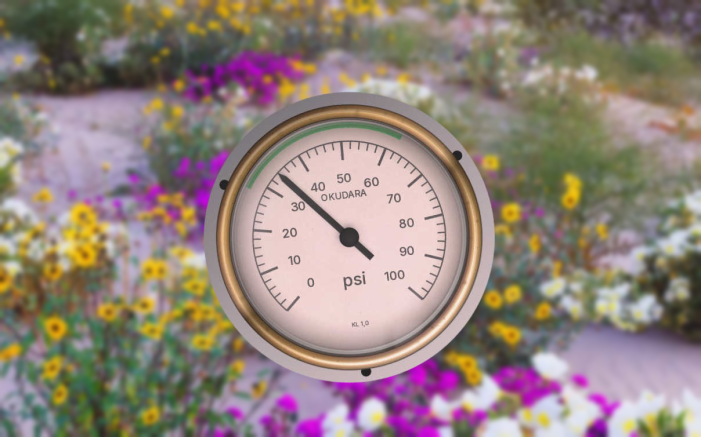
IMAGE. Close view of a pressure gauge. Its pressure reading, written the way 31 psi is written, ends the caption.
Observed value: 34 psi
